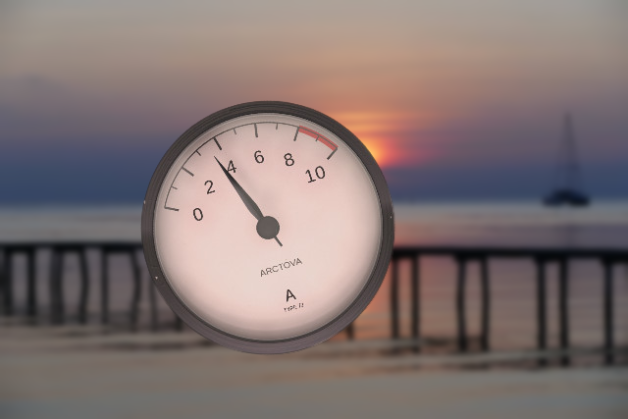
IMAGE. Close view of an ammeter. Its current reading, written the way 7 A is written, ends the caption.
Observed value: 3.5 A
